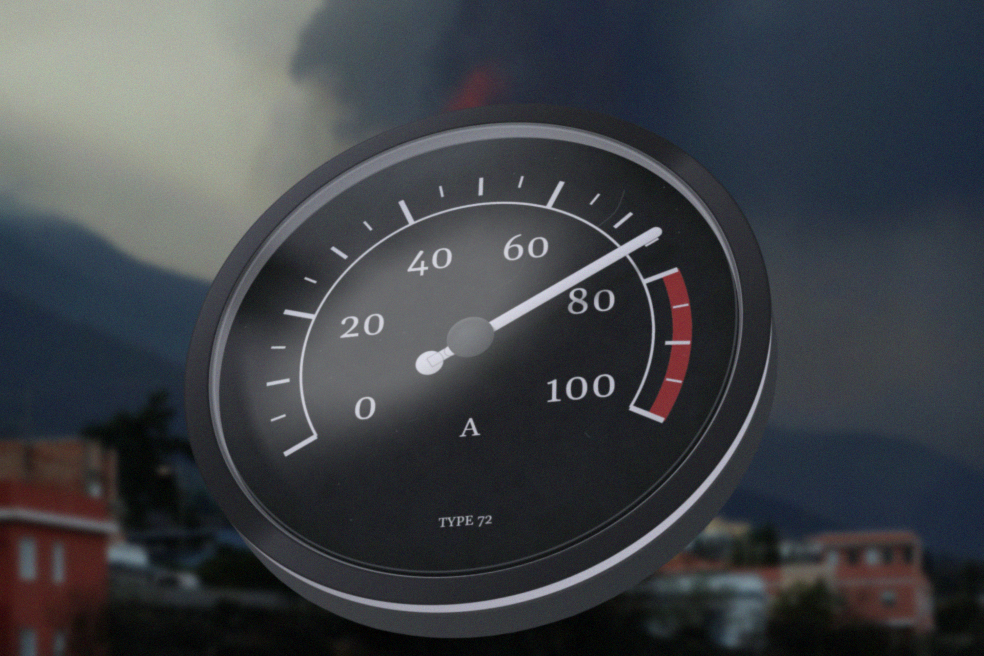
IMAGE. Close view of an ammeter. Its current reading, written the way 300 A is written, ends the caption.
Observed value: 75 A
